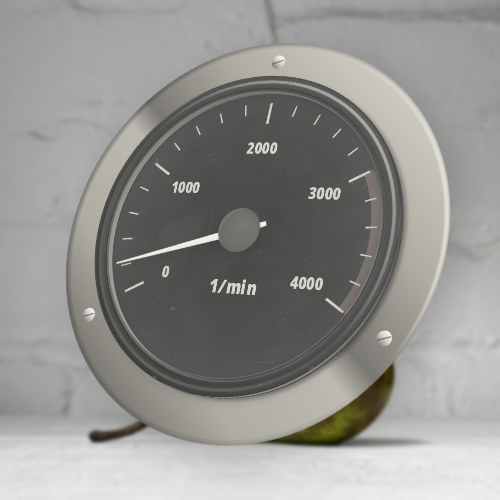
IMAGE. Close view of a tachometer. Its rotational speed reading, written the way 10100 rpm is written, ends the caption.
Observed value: 200 rpm
